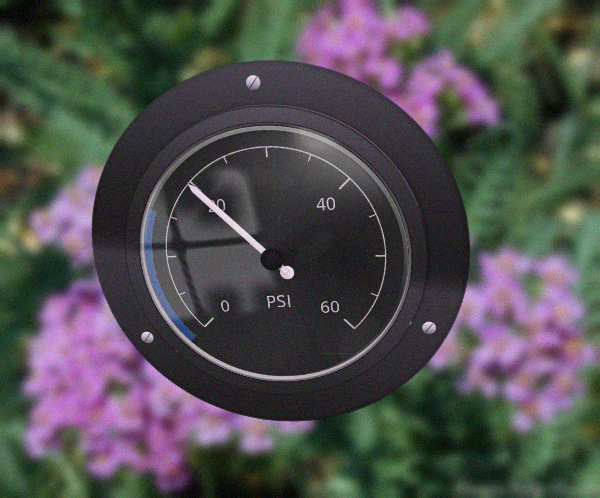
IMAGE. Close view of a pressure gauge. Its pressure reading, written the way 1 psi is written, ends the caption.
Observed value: 20 psi
